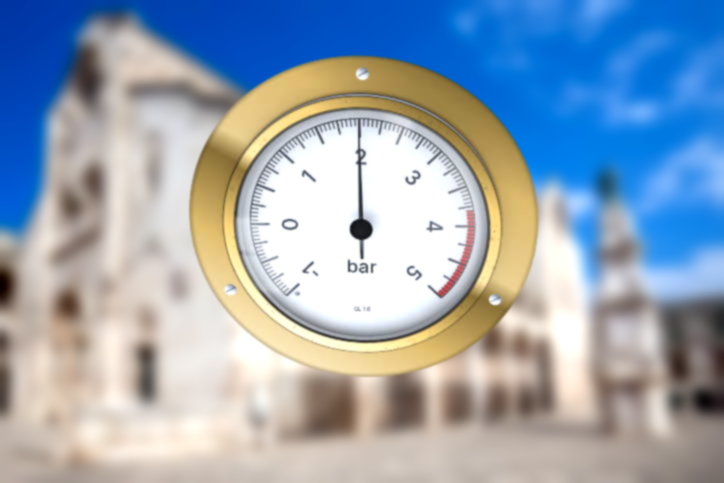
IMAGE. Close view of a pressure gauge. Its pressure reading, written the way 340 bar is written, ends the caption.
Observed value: 2 bar
